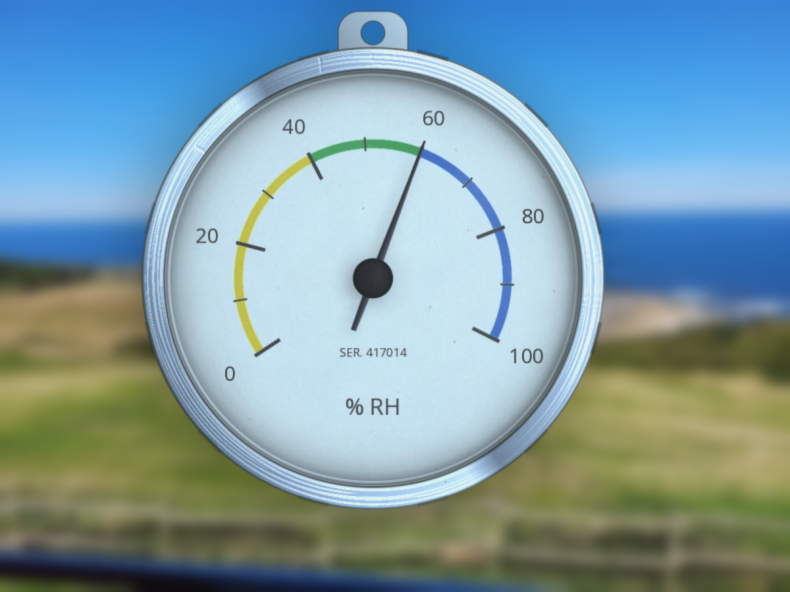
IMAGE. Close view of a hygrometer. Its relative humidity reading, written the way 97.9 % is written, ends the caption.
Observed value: 60 %
